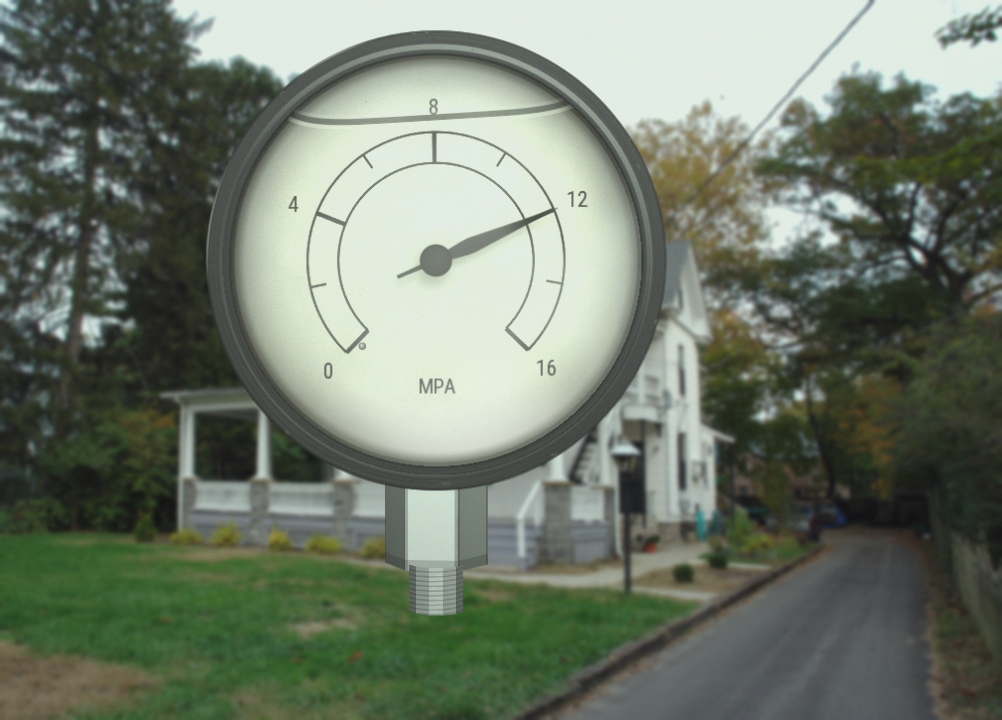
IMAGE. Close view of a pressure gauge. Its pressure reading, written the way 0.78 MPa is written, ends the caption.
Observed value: 12 MPa
